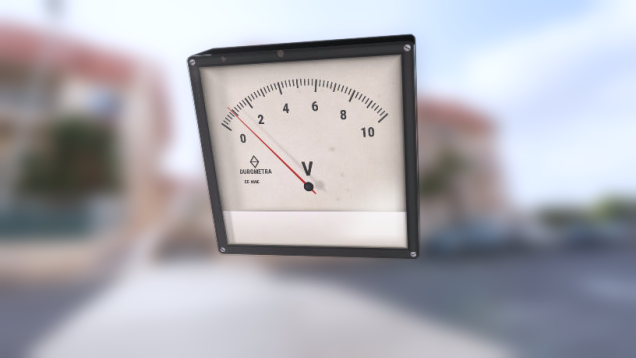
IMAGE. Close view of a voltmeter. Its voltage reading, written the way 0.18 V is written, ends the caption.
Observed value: 1 V
